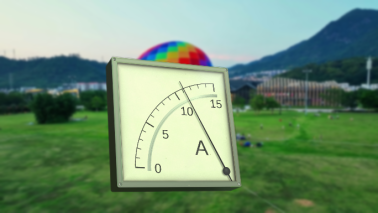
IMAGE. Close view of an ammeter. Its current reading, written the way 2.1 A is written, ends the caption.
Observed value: 11 A
